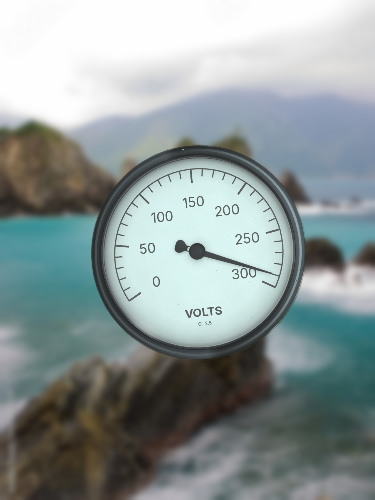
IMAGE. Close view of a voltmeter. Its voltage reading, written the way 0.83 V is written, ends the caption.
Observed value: 290 V
